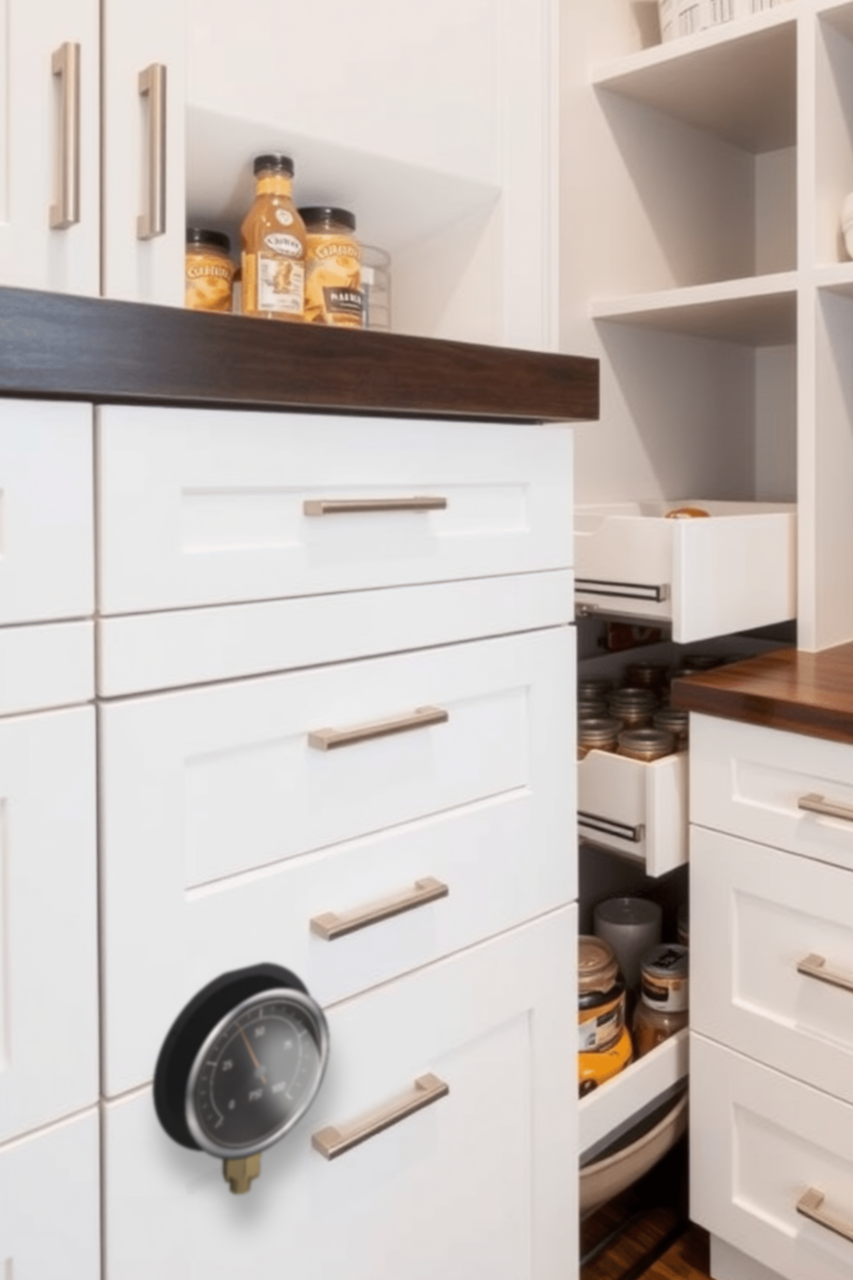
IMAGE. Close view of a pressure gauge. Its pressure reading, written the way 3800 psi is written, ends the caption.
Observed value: 40 psi
